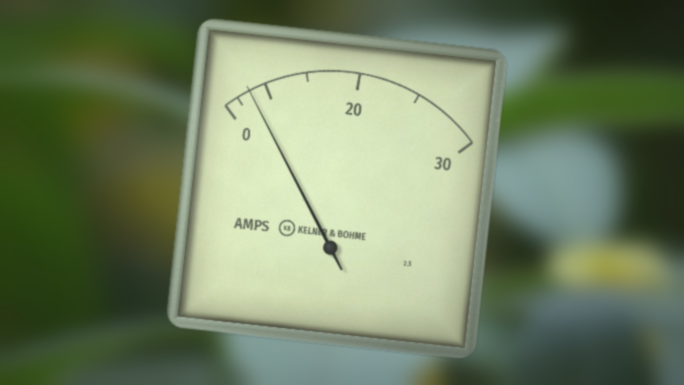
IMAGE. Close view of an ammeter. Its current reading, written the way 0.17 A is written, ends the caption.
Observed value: 7.5 A
